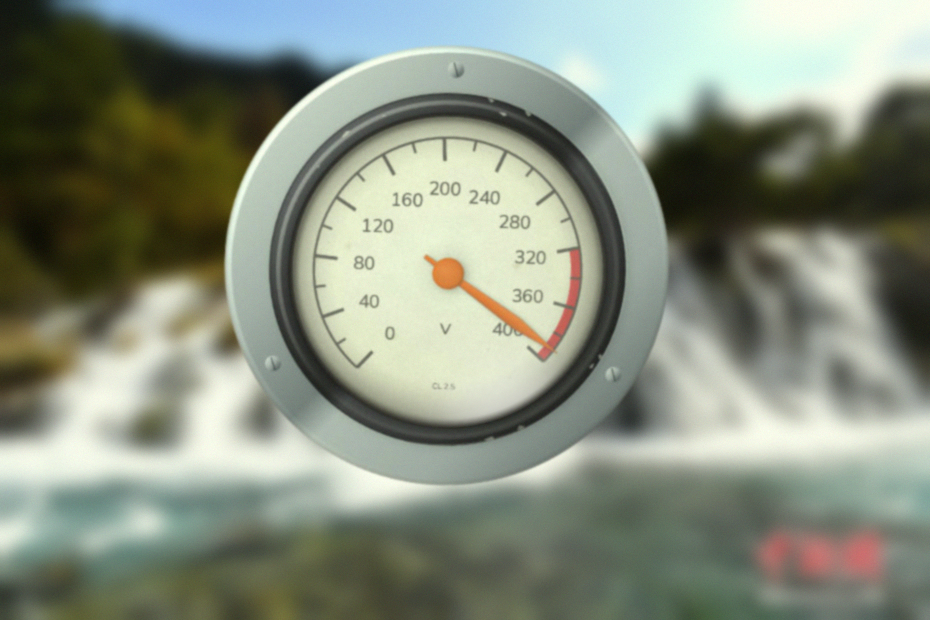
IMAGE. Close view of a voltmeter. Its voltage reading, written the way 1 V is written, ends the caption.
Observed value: 390 V
